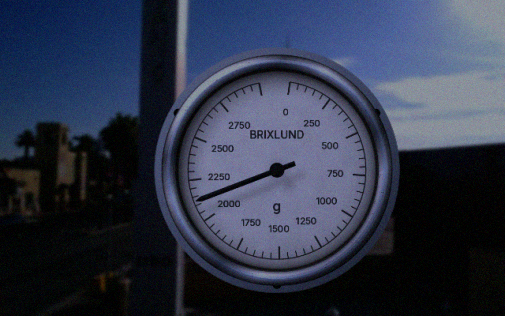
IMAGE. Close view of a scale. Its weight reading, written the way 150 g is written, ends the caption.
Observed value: 2125 g
